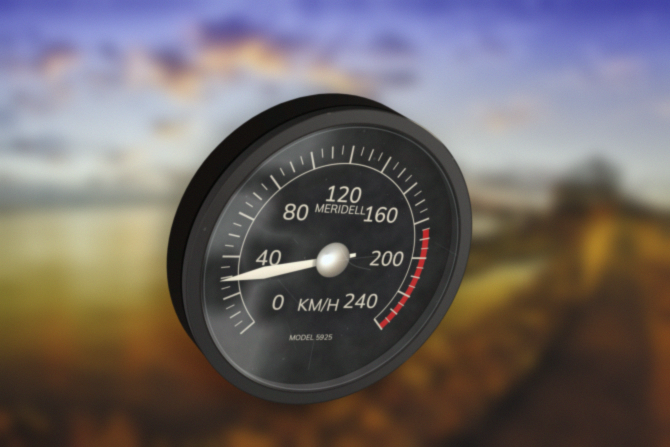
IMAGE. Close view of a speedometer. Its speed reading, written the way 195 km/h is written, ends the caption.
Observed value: 30 km/h
